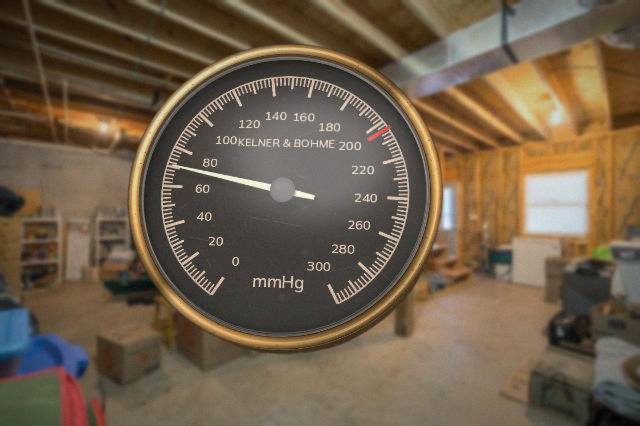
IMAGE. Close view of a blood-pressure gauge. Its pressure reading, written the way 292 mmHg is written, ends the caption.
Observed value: 70 mmHg
